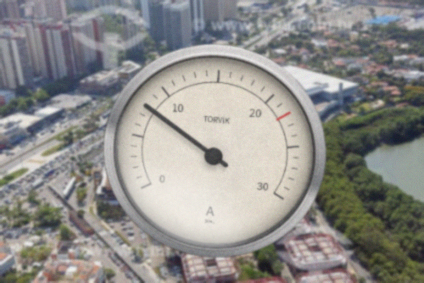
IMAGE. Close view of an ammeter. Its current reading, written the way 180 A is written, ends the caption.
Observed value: 8 A
